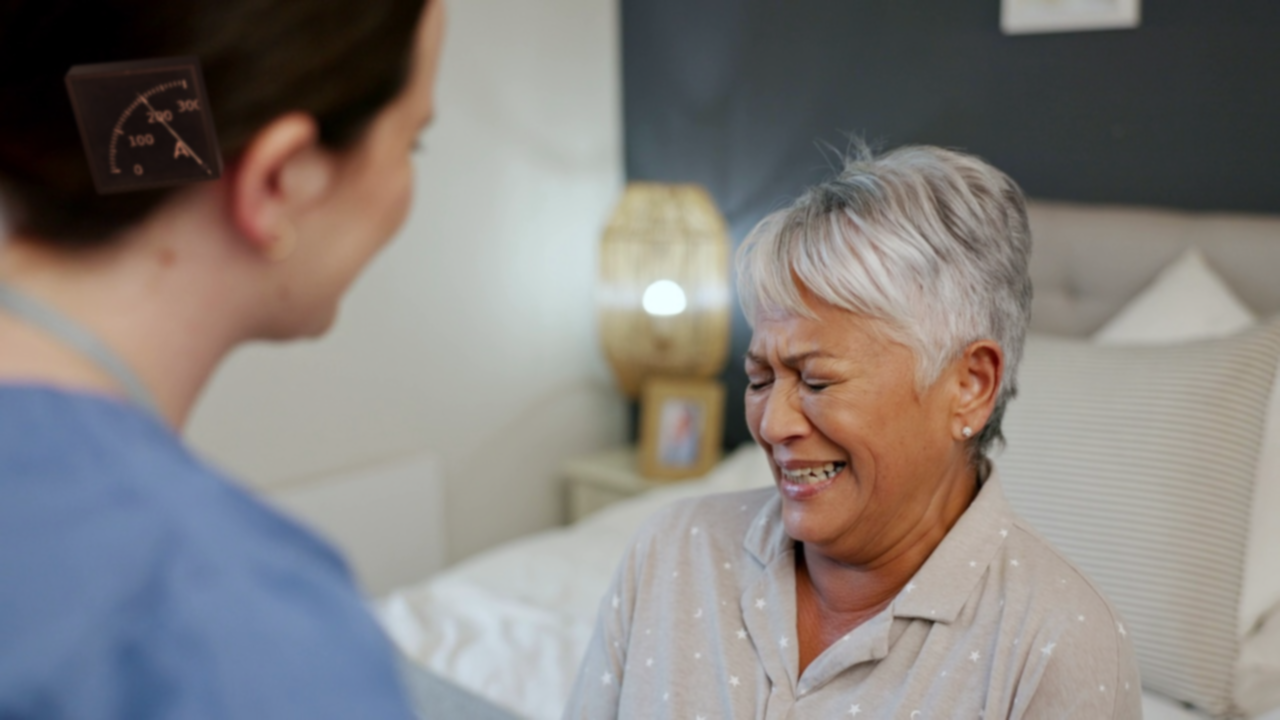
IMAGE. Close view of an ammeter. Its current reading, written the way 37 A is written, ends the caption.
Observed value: 200 A
